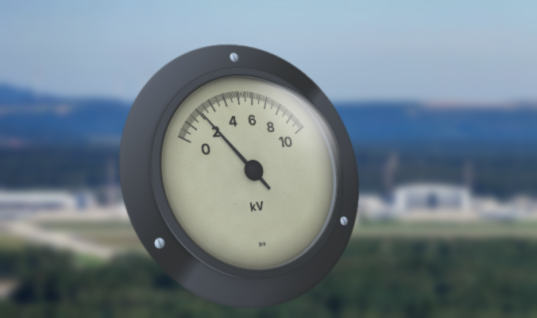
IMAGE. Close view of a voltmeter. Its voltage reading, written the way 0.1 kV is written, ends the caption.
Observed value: 2 kV
